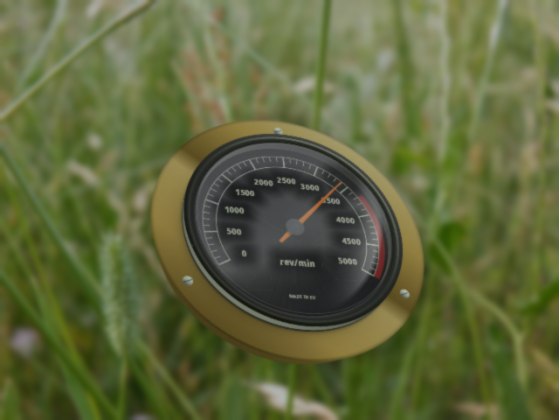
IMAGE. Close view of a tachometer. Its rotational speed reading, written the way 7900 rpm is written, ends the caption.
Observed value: 3400 rpm
